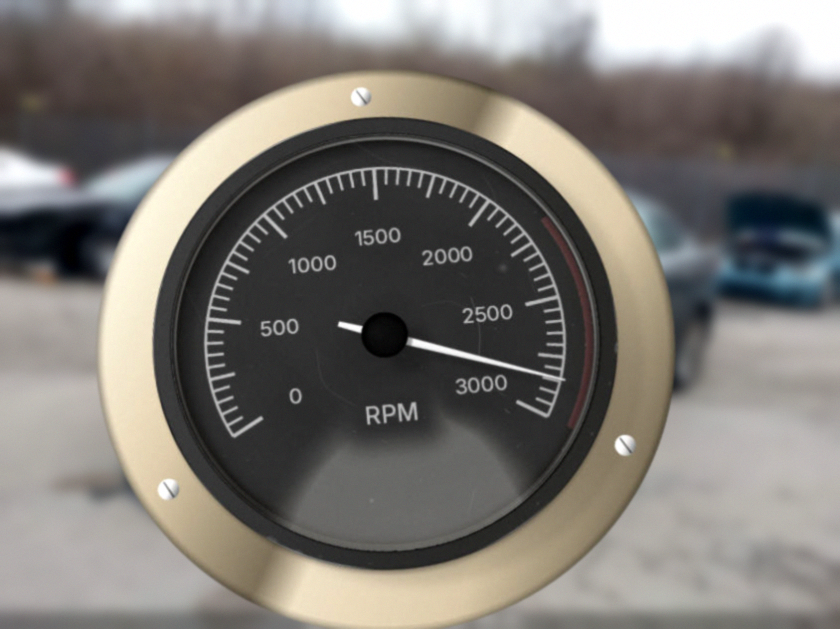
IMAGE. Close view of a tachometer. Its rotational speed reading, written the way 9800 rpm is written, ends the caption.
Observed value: 2850 rpm
